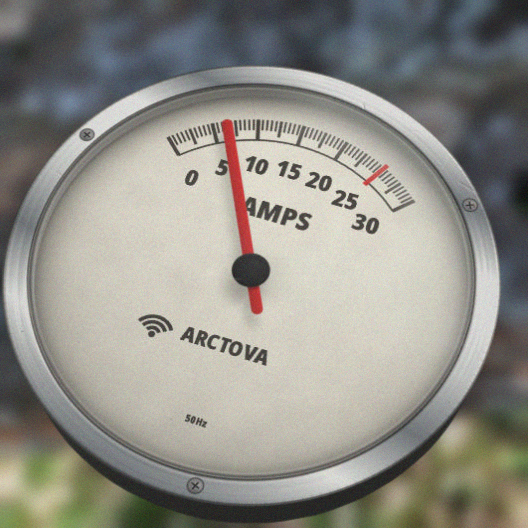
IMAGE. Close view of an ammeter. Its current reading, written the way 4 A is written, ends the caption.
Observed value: 6.5 A
